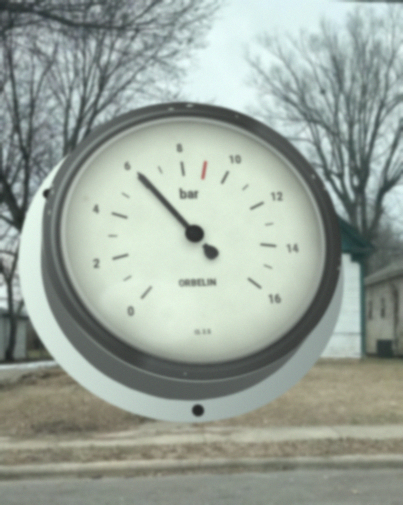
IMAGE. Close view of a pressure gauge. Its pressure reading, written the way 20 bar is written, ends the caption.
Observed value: 6 bar
